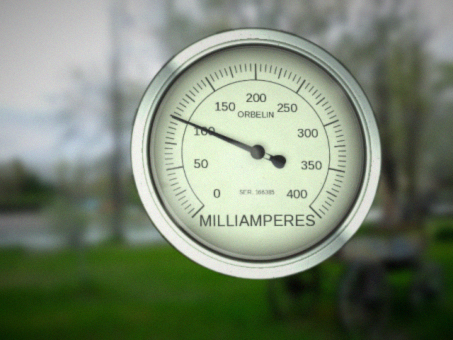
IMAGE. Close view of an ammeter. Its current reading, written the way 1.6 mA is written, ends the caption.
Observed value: 100 mA
